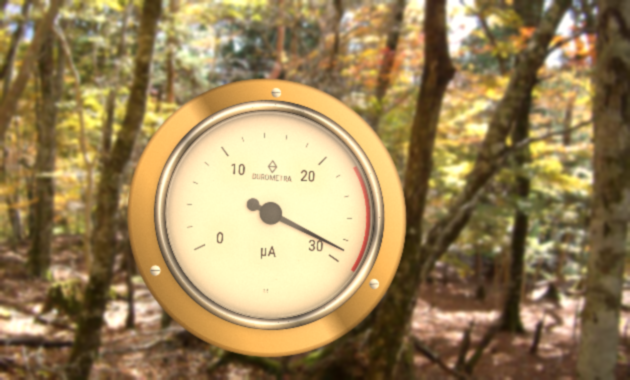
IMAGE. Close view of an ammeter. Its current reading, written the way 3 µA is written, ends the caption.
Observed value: 29 µA
